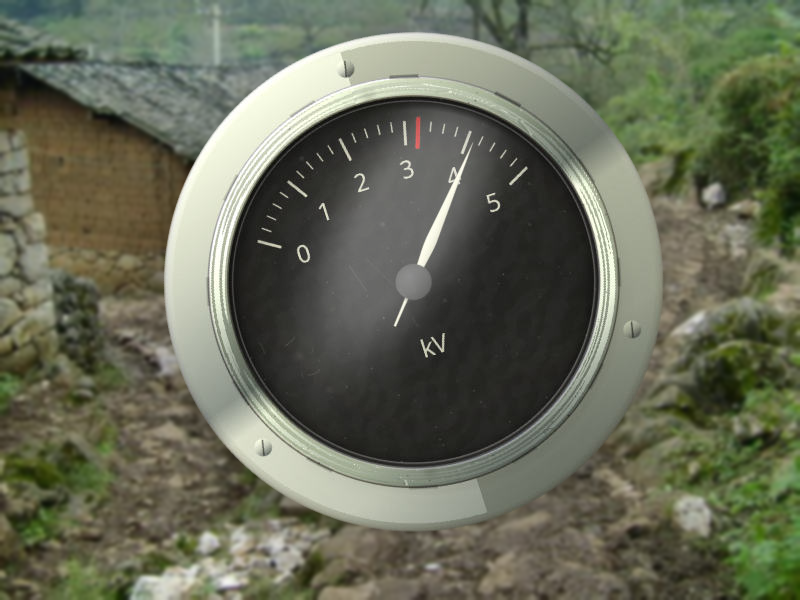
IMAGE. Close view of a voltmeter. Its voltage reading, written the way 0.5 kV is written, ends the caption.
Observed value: 4.1 kV
